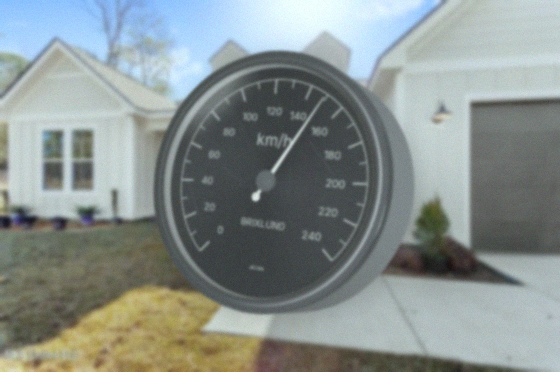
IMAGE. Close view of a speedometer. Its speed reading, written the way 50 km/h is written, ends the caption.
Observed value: 150 km/h
